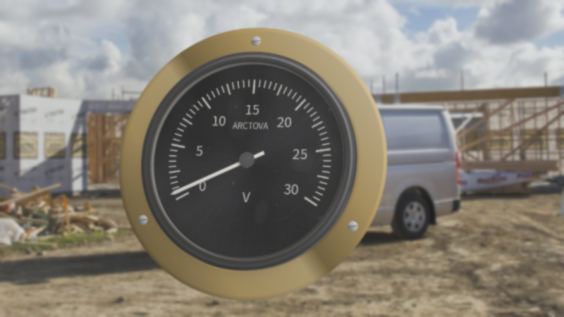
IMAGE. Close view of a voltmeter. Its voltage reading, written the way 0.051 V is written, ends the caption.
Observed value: 0.5 V
